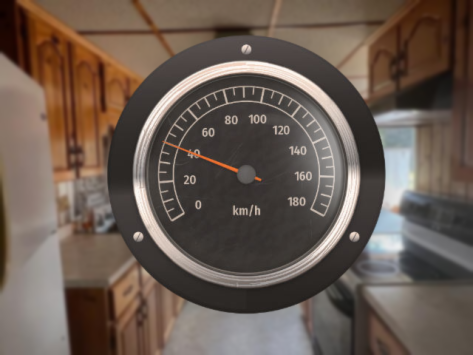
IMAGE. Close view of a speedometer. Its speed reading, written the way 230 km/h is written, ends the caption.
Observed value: 40 km/h
